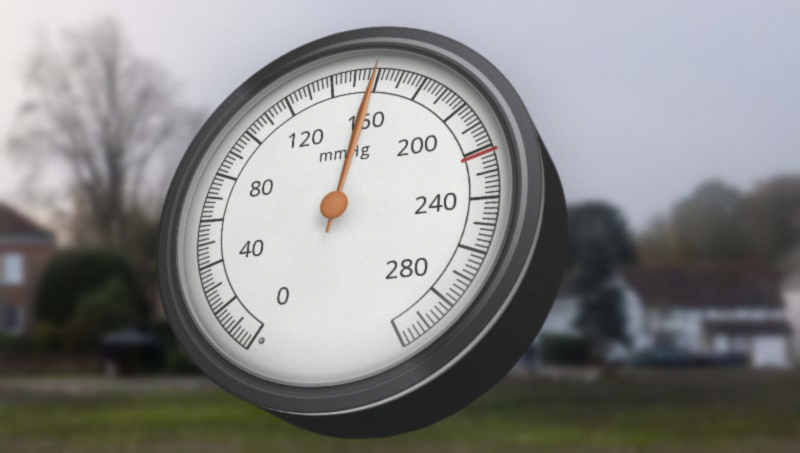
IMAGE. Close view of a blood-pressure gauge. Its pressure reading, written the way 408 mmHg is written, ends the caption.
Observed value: 160 mmHg
